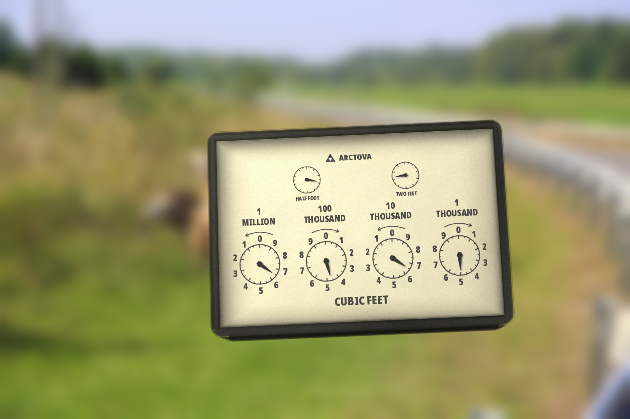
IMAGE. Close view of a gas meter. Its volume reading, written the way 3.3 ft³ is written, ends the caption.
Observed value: 646500 ft³
